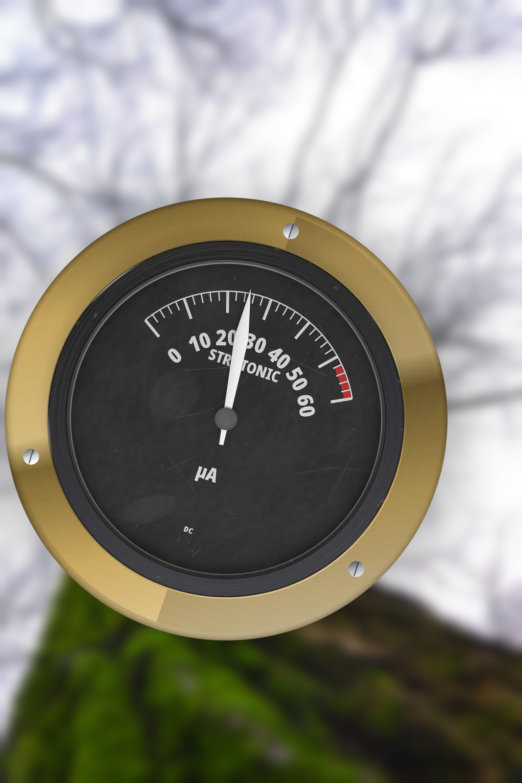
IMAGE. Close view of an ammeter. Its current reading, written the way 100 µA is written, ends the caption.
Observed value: 25 µA
